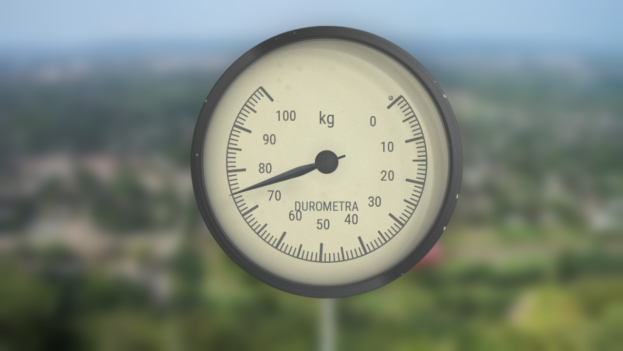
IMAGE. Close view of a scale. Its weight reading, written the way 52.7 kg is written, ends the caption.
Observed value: 75 kg
